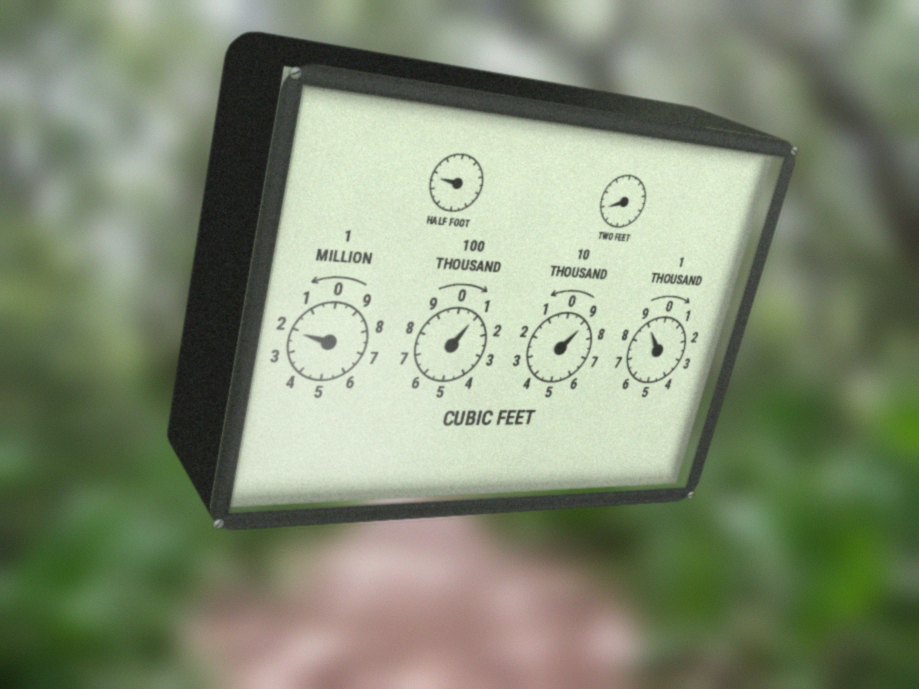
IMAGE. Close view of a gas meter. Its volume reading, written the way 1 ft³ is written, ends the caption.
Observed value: 208900 ft³
